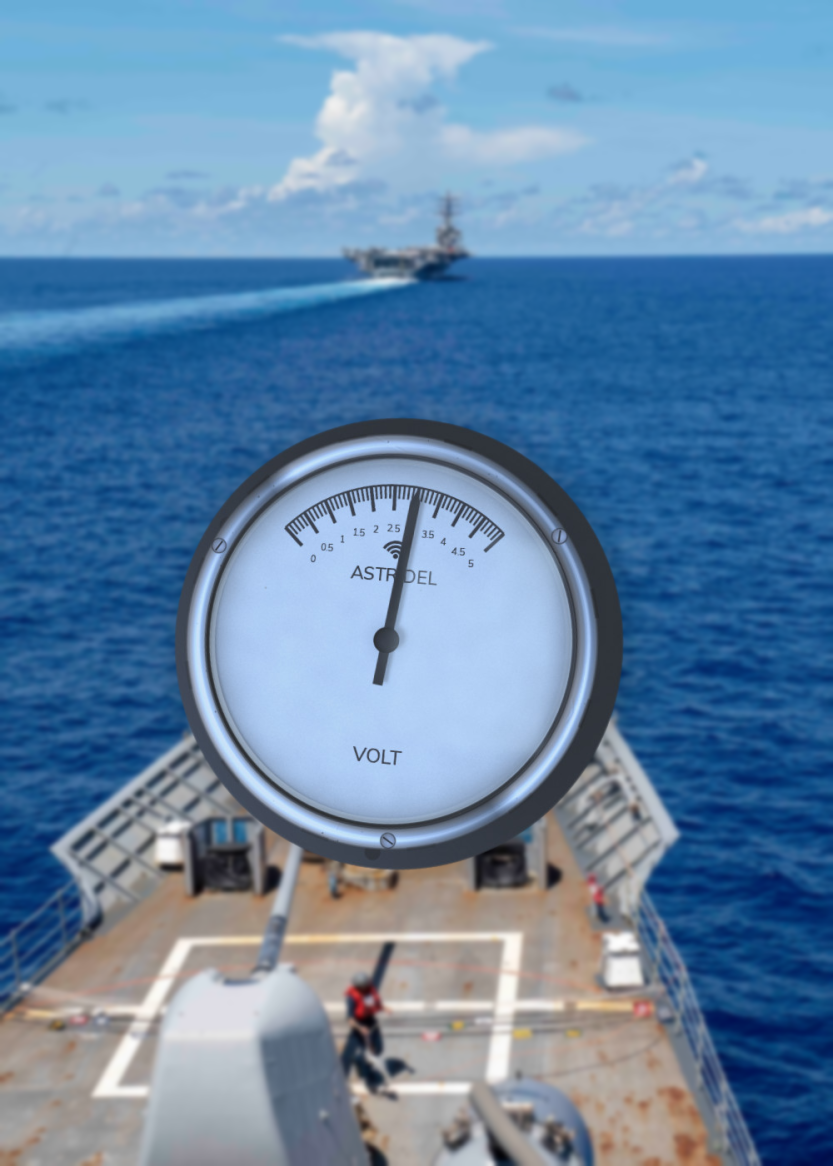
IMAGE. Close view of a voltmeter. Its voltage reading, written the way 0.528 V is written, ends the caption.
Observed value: 3 V
